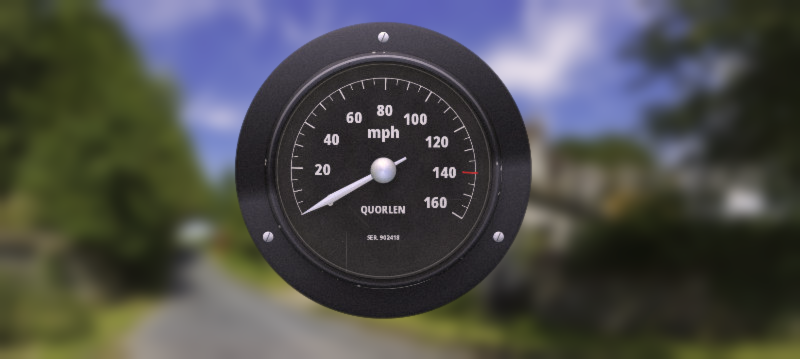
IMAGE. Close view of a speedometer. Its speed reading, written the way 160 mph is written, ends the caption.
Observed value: 0 mph
